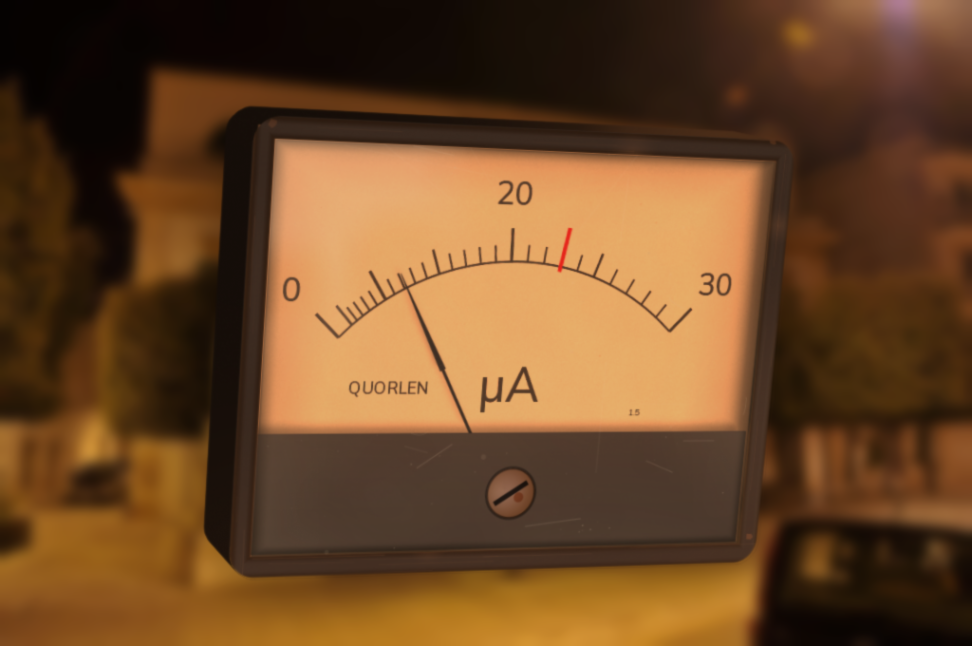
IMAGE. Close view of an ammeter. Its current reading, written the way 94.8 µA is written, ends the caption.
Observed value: 12 µA
